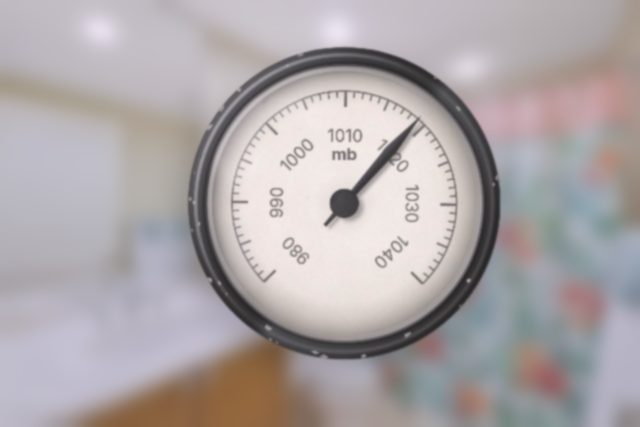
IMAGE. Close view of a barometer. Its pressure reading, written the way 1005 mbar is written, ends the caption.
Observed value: 1019 mbar
